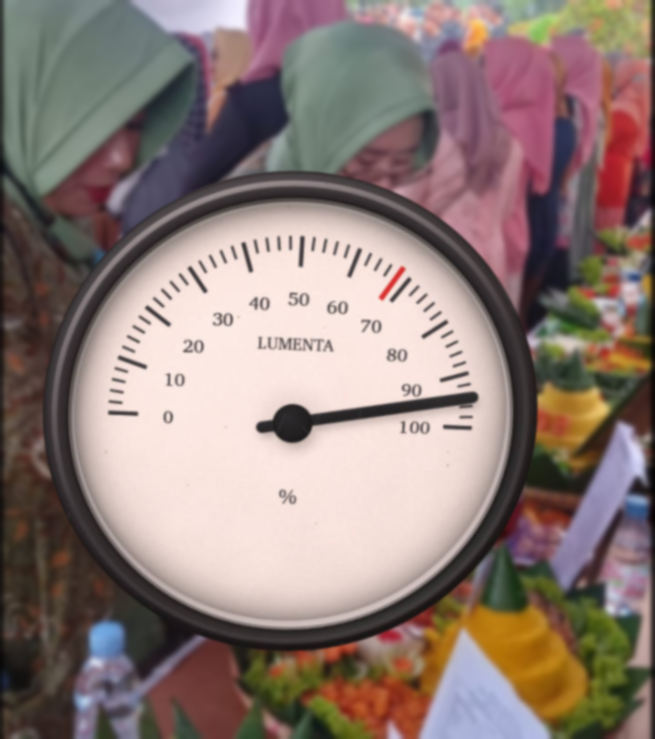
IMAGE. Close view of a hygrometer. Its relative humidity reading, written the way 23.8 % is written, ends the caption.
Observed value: 94 %
